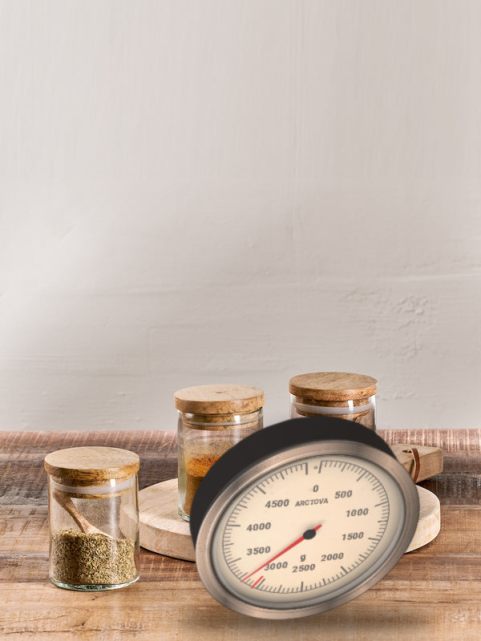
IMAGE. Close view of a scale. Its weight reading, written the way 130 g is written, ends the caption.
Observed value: 3250 g
